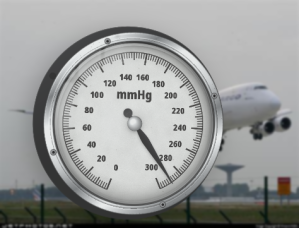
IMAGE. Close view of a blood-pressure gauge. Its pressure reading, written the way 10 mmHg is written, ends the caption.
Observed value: 290 mmHg
